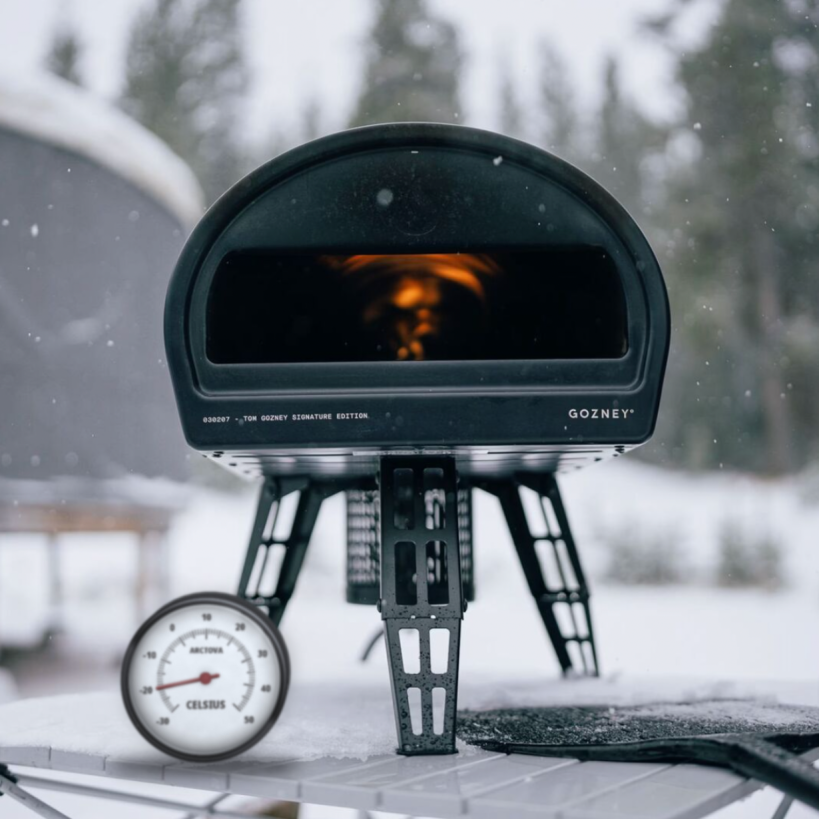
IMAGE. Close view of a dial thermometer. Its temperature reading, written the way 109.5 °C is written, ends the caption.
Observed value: -20 °C
